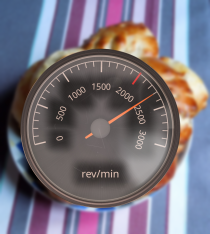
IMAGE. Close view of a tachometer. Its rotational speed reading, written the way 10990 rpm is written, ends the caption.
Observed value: 2300 rpm
